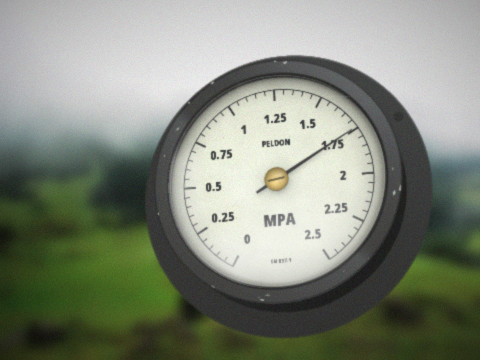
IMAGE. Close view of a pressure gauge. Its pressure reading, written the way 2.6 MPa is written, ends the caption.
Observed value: 1.75 MPa
